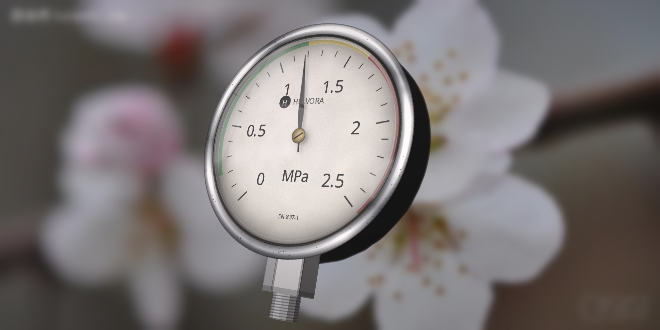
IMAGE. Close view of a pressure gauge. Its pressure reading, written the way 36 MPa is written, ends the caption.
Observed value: 1.2 MPa
